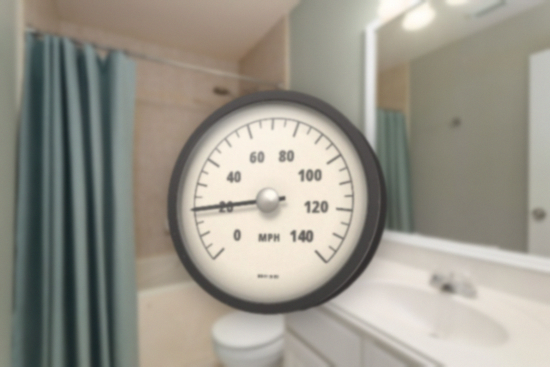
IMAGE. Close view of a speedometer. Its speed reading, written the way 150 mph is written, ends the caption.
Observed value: 20 mph
